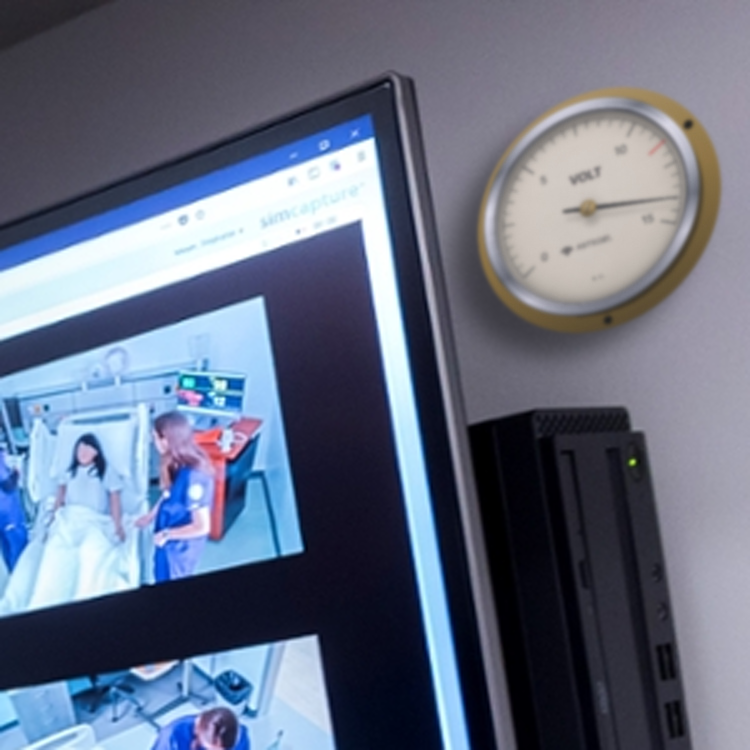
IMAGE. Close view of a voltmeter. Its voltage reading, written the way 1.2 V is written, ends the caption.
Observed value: 14 V
